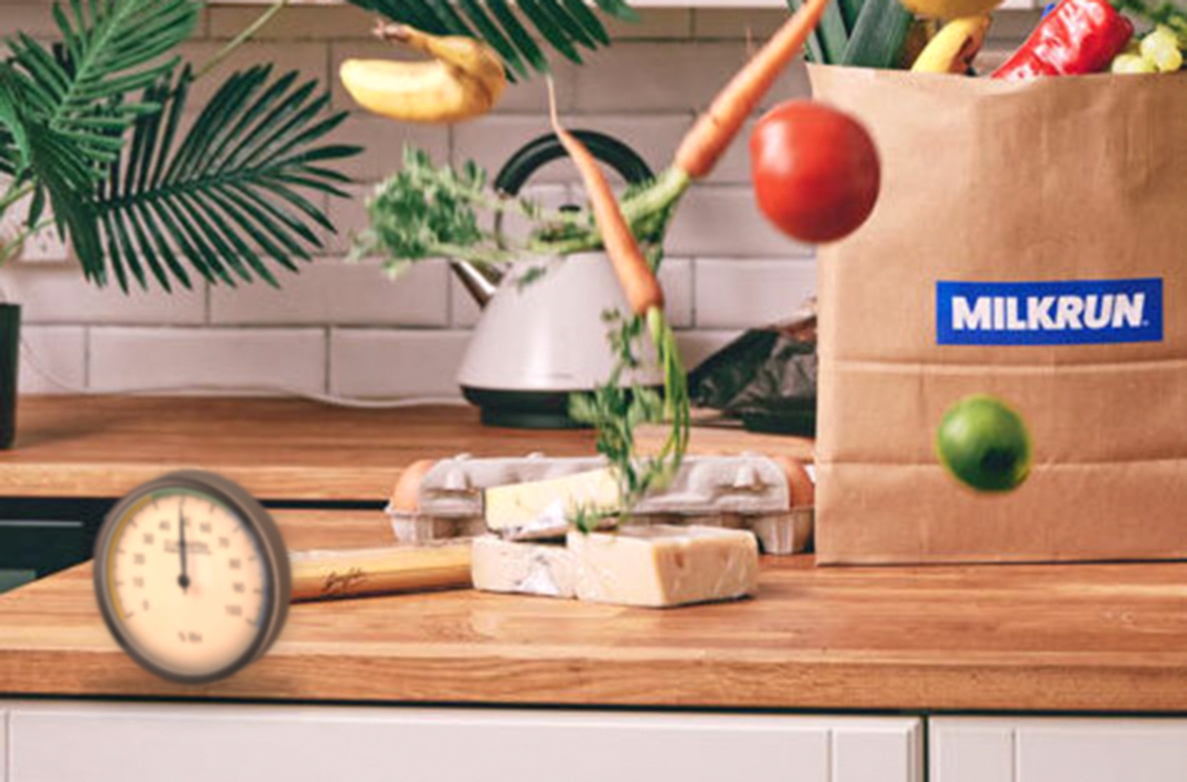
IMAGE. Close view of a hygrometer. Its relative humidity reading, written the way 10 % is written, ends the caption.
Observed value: 50 %
